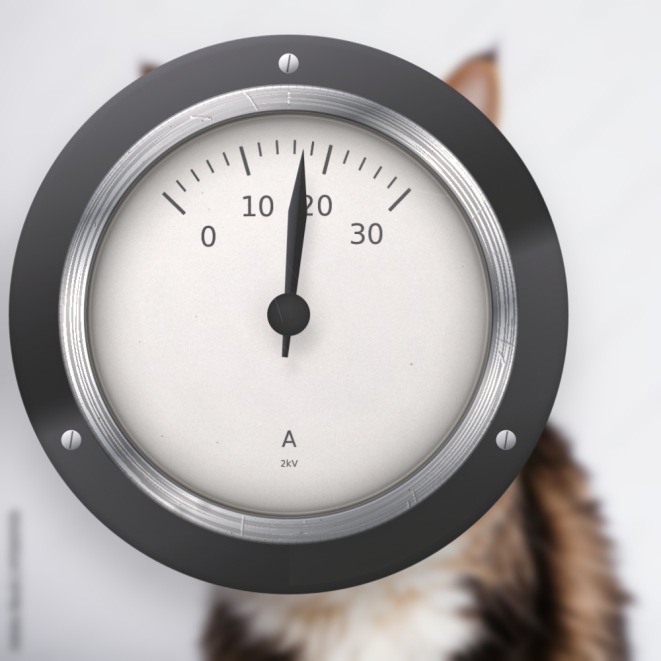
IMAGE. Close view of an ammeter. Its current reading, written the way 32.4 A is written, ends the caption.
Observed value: 17 A
